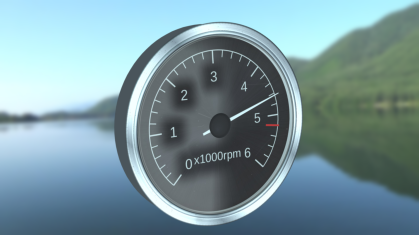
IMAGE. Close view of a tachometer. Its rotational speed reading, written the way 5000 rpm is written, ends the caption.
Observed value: 4600 rpm
